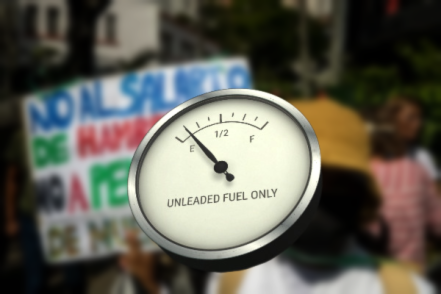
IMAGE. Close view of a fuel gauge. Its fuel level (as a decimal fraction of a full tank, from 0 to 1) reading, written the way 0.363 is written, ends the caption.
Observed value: 0.125
